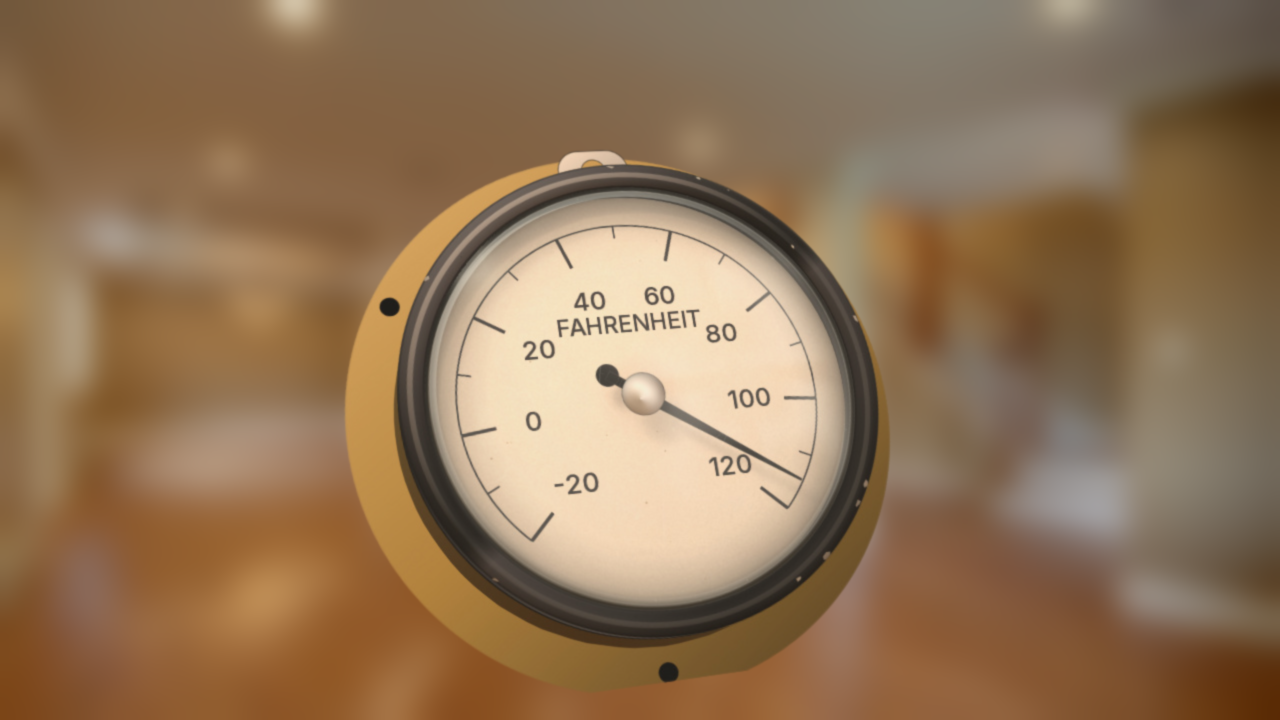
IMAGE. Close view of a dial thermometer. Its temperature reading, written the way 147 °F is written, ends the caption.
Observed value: 115 °F
